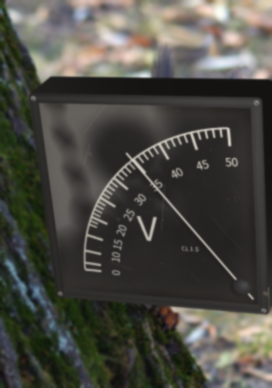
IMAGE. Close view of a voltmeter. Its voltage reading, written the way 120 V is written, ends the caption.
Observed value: 35 V
